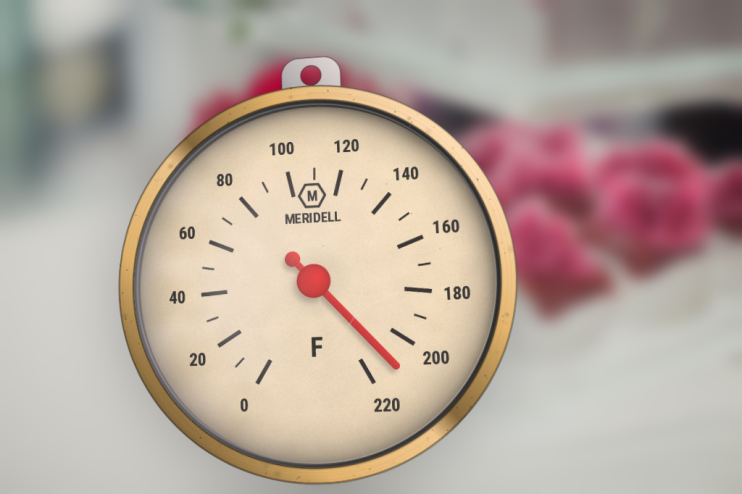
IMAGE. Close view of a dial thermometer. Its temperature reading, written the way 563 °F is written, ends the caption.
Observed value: 210 °F
